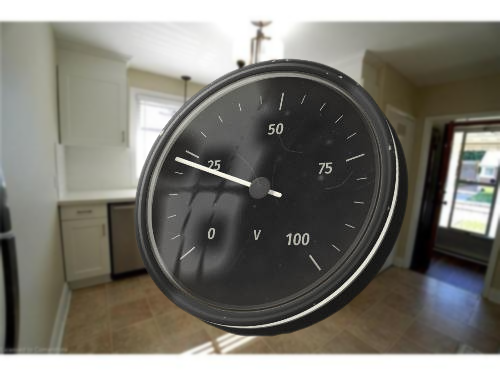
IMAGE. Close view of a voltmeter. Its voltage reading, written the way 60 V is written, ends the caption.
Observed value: 22.5 V
